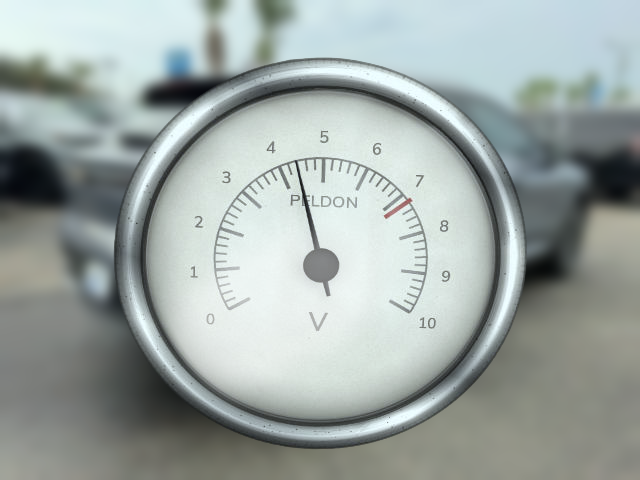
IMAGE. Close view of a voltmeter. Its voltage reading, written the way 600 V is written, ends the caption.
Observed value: 4.4 V
